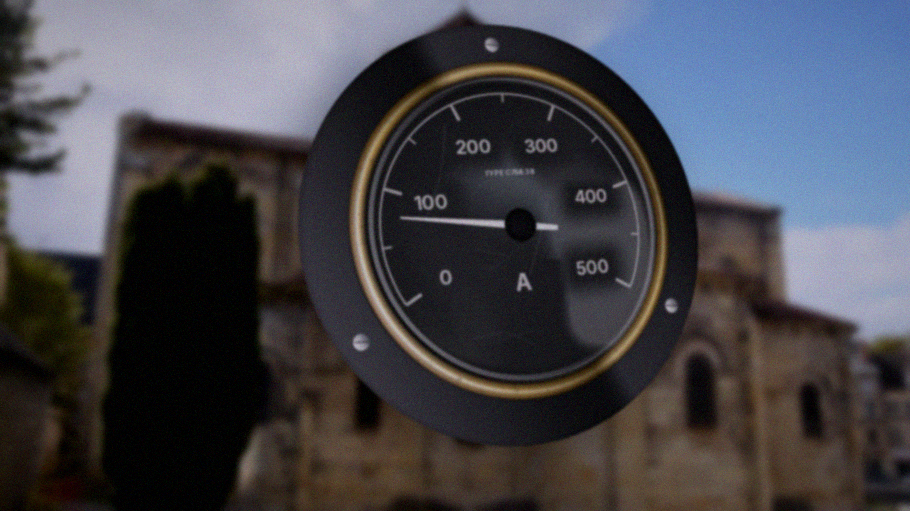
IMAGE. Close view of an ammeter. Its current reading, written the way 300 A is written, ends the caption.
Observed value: 75 A
